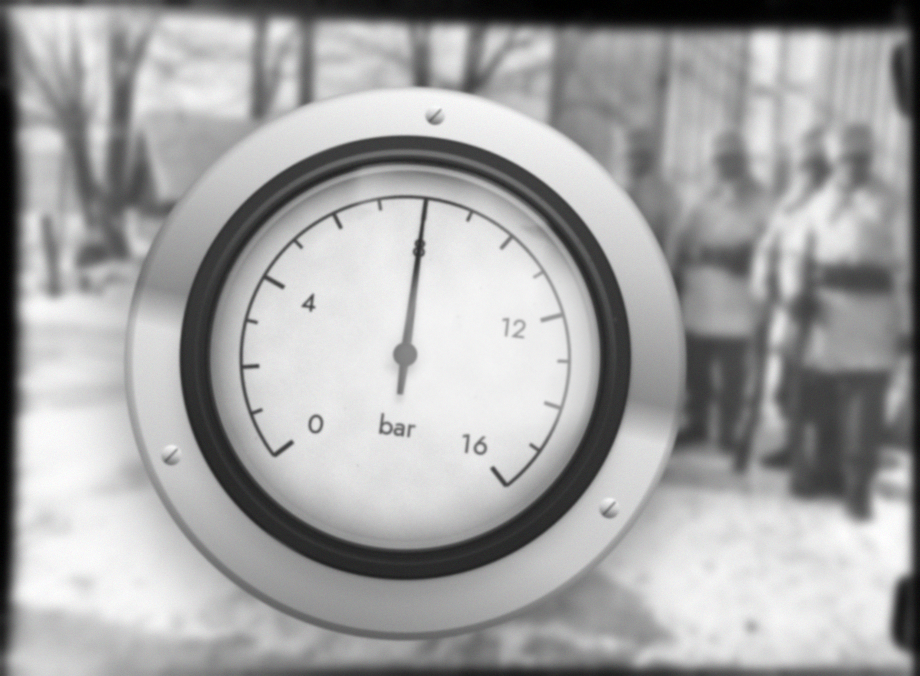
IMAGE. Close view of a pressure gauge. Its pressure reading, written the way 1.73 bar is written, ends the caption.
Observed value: 8 bar
